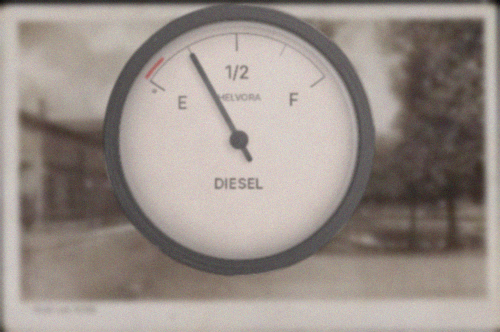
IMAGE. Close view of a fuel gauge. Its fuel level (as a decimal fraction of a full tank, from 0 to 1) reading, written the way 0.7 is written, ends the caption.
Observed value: 0.25
